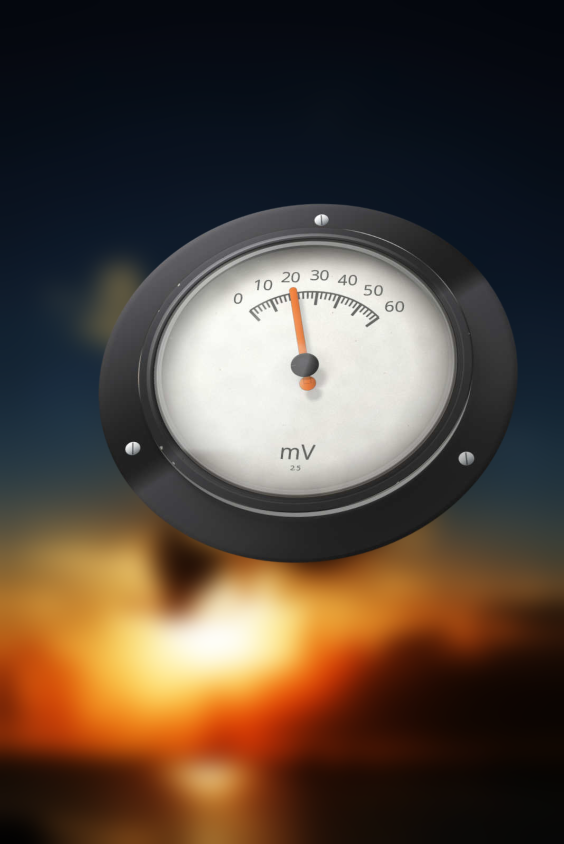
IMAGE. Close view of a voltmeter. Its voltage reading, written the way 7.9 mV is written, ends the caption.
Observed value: 20 mV
